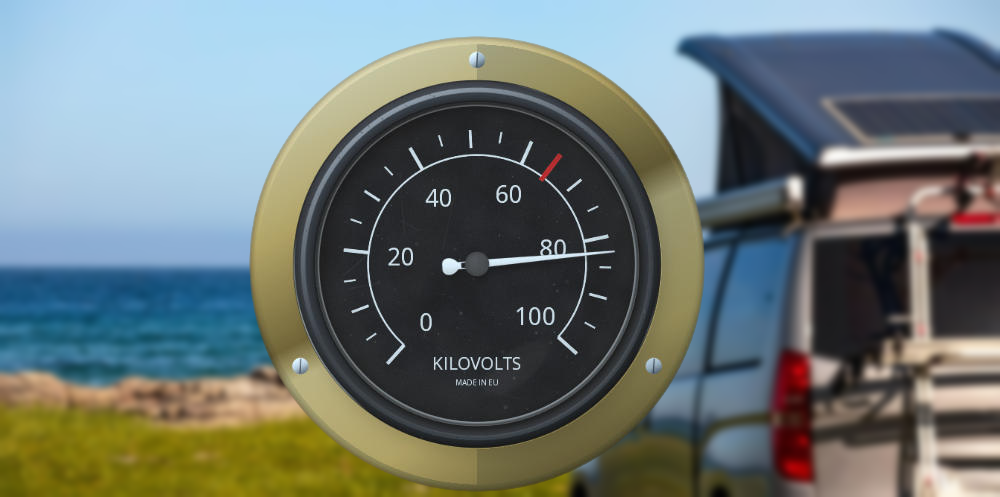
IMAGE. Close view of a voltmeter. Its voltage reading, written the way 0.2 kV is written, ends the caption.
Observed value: 82.5 kV
